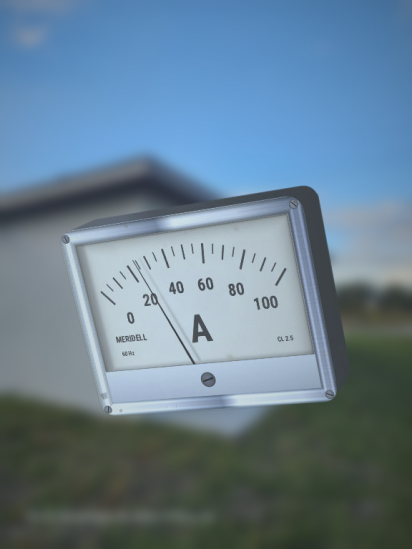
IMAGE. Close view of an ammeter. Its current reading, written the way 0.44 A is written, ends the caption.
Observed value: 25 A
